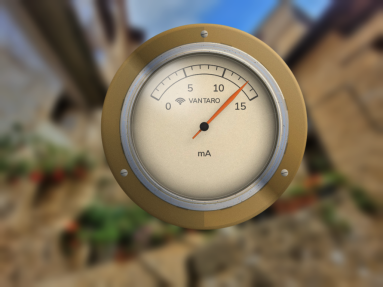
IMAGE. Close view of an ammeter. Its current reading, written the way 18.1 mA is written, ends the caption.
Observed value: 13 mA
